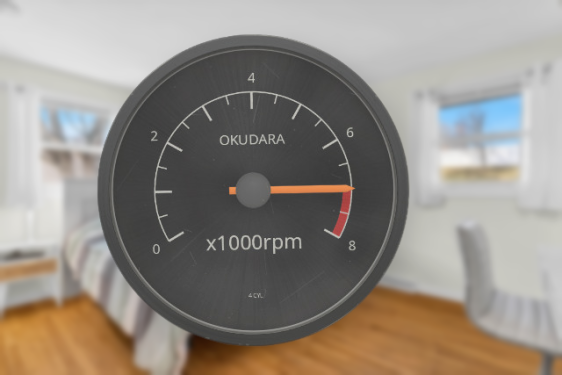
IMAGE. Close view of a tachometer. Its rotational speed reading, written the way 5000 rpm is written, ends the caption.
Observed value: 7000 rpm
